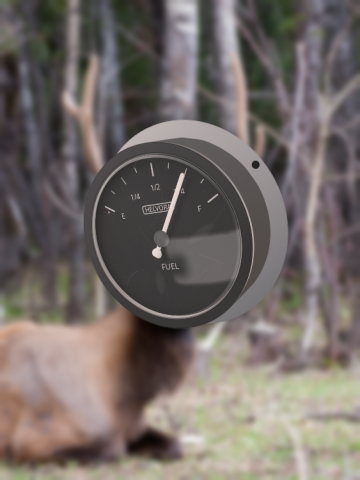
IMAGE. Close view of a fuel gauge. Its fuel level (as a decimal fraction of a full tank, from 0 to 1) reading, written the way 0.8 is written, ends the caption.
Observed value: 0.75
